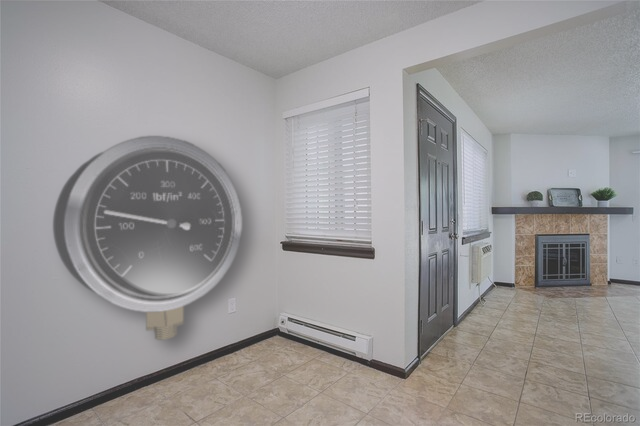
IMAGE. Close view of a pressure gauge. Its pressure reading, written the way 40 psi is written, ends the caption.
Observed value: 130 psi
